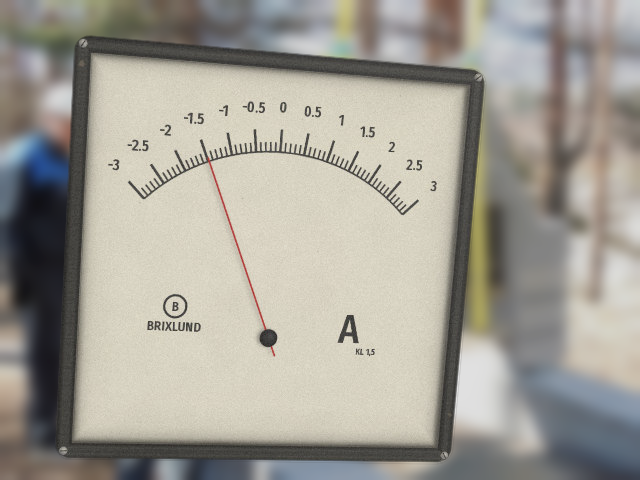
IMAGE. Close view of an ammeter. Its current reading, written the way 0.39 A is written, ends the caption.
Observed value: -1.5 A
